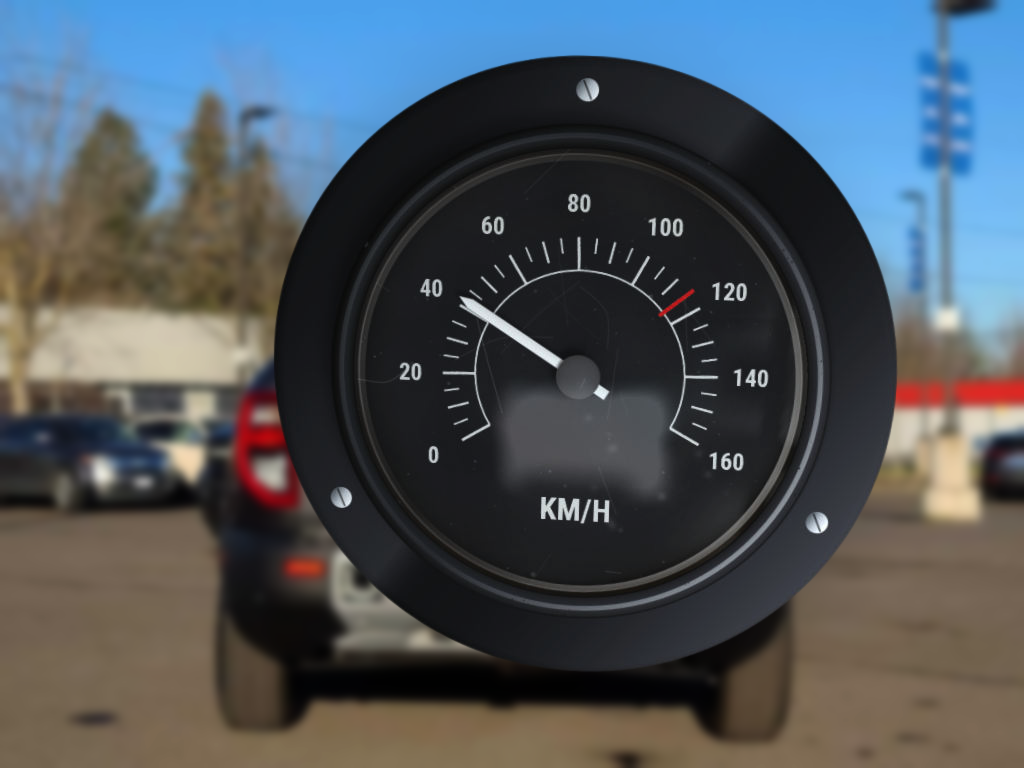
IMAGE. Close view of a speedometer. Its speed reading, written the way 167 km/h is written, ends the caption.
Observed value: 42.5 km/h
